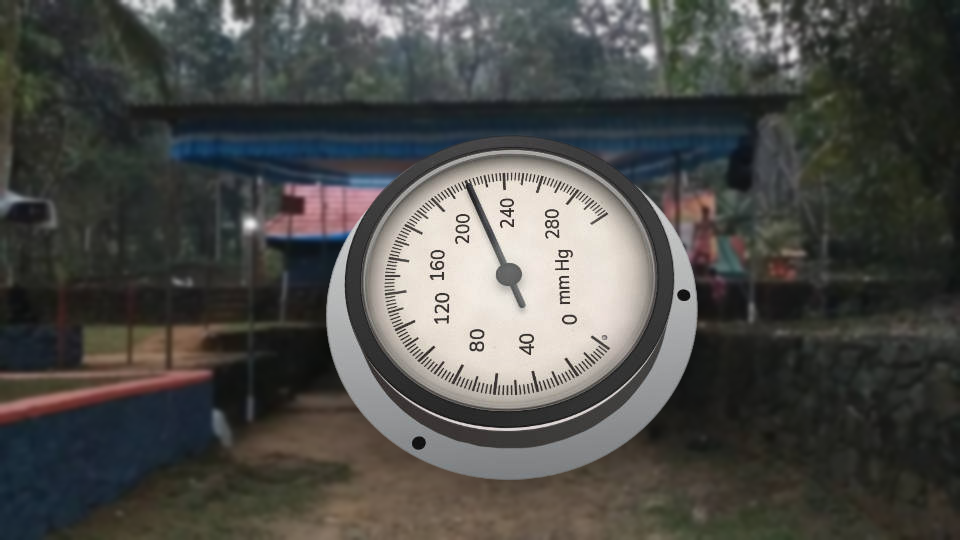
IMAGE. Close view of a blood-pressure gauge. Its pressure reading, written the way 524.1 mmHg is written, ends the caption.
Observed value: 220 mmHg
